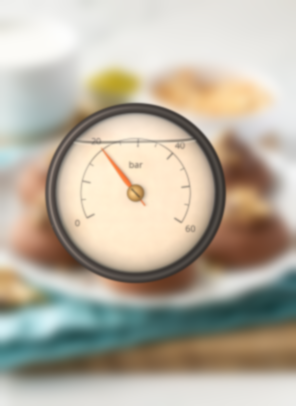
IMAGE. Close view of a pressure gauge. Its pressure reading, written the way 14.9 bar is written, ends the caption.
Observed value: 20 bar
